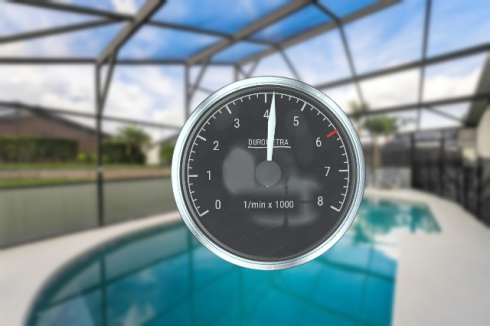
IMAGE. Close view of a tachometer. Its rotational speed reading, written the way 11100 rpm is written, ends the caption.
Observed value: 4200 rpm
